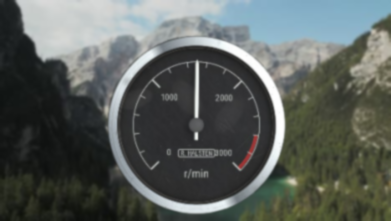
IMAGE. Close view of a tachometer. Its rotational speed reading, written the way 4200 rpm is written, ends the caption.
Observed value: 1500 rpm
